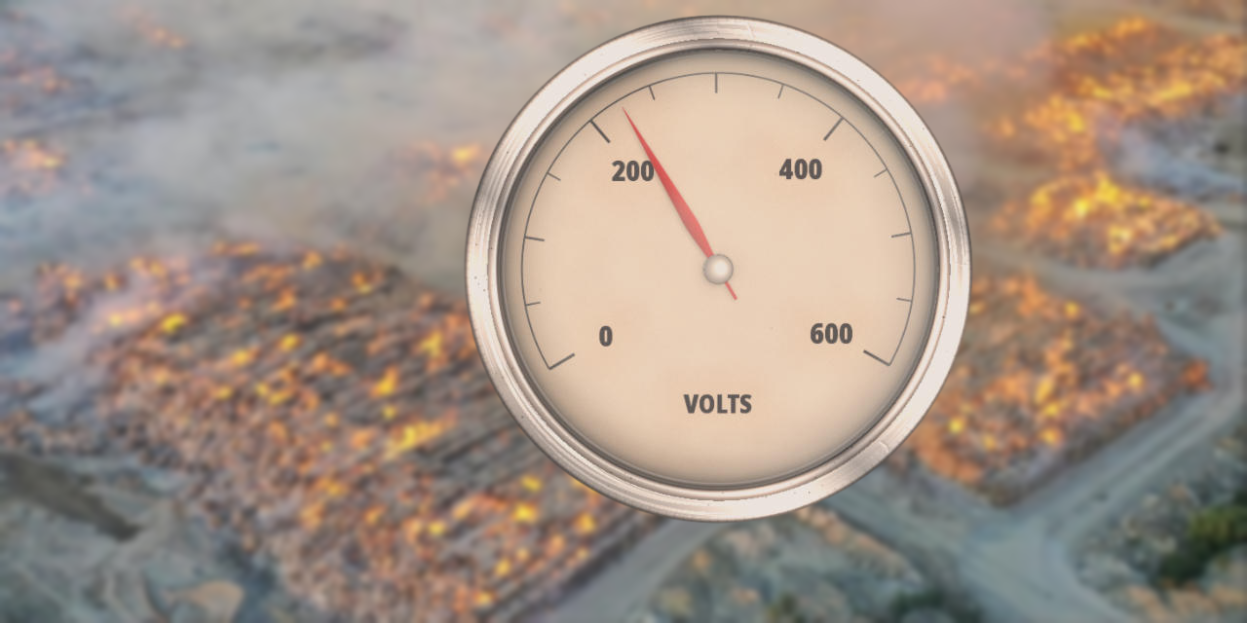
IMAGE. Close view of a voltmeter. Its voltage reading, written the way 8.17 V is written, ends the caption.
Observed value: 225 V
